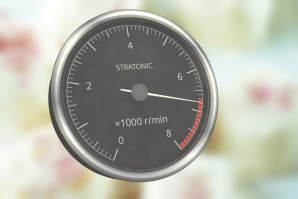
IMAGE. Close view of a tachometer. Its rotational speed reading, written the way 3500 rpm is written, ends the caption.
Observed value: 6800 rpm
